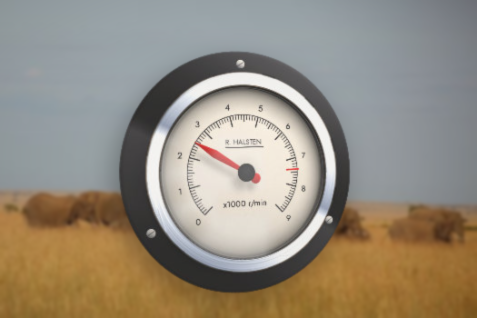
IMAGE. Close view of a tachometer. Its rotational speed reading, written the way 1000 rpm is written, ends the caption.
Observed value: 2500 rpm
